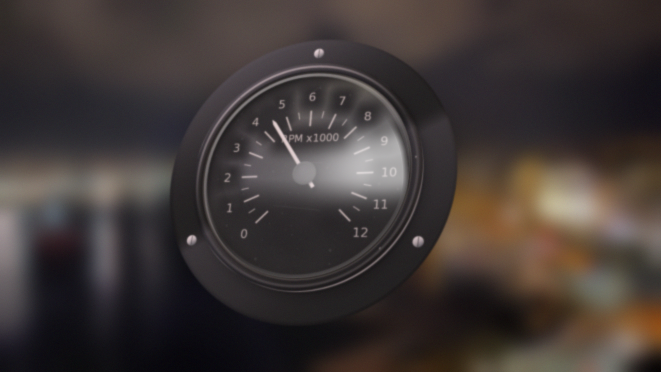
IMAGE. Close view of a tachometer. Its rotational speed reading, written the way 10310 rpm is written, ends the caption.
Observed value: 4500 rpm
